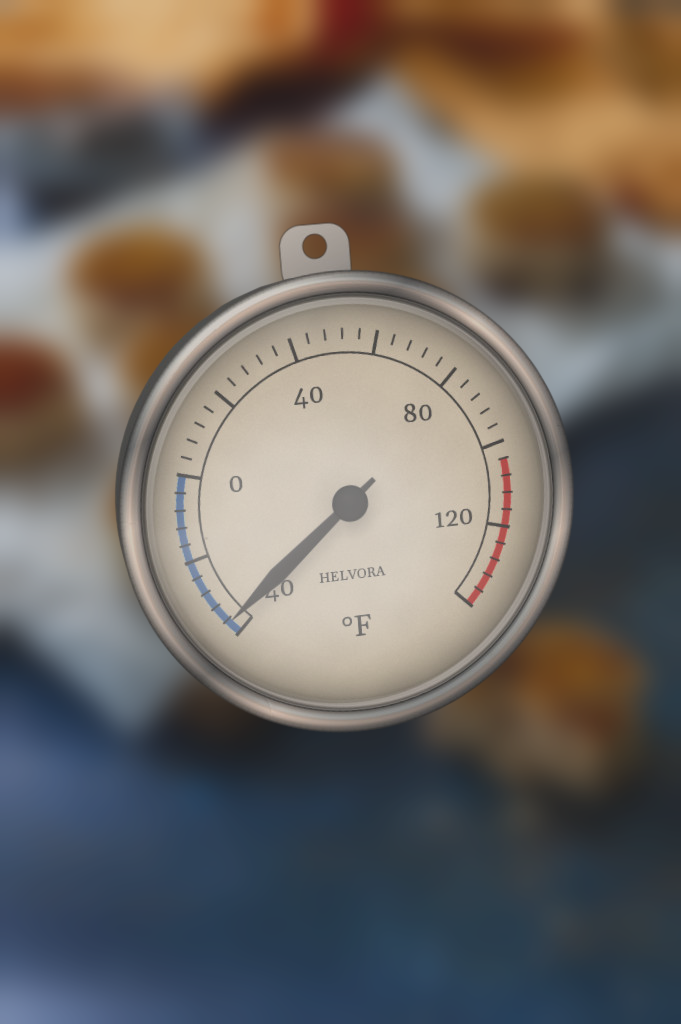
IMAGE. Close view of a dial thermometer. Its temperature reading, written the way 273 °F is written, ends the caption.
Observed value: -36 °F
